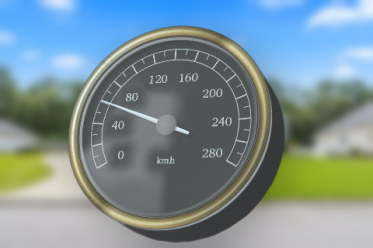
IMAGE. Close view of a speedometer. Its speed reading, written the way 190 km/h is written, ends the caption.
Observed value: 60 km/h
